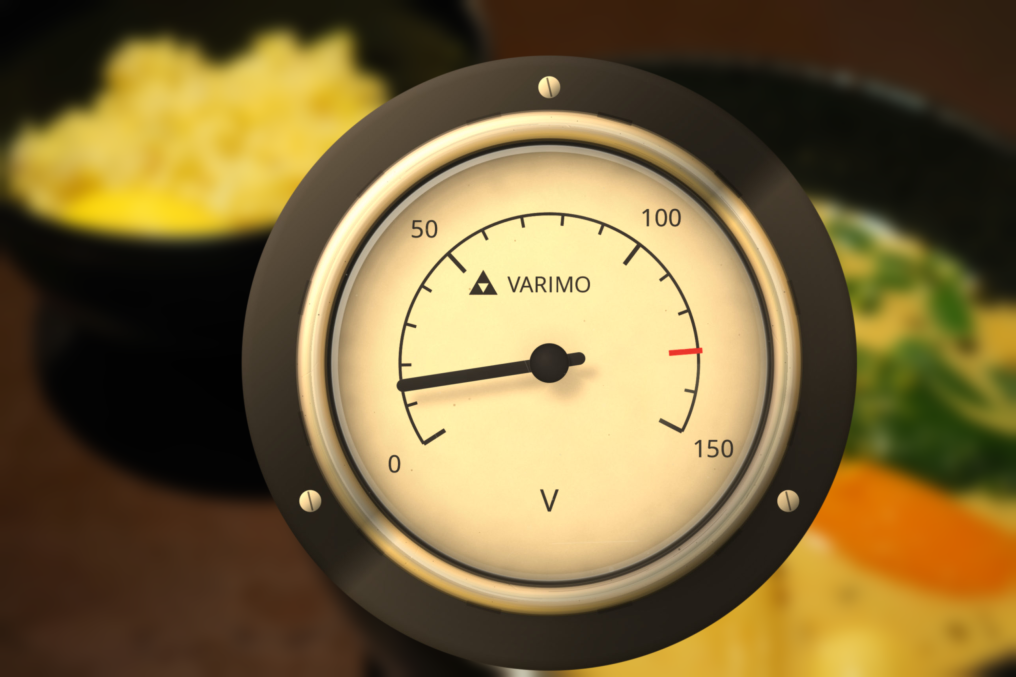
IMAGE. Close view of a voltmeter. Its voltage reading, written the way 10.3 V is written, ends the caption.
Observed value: 15 V
